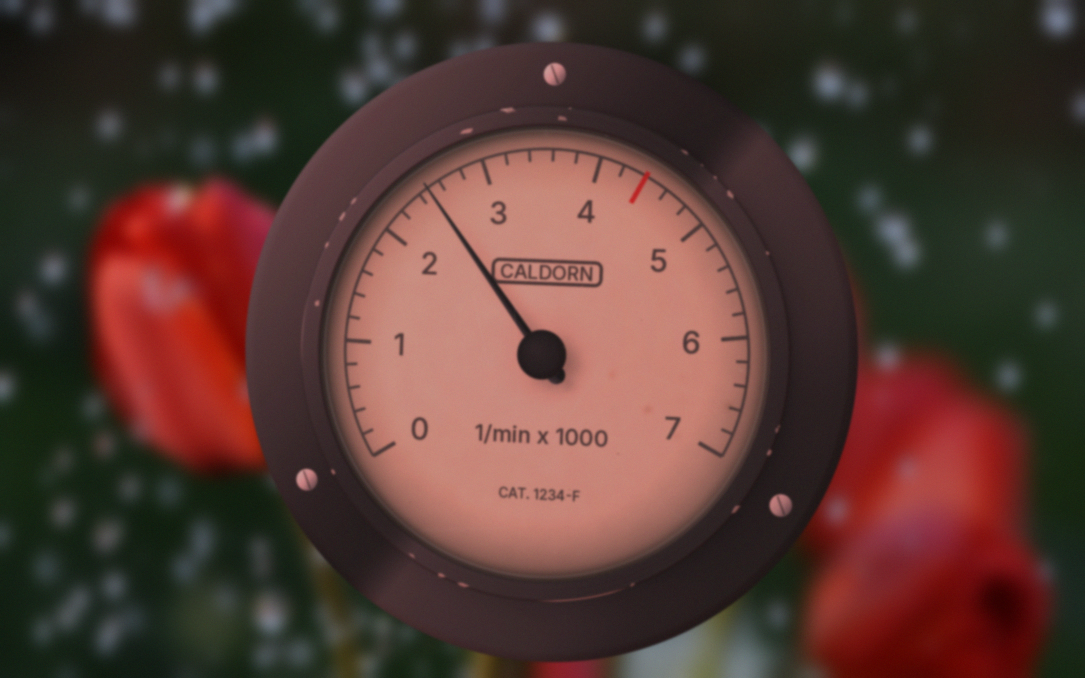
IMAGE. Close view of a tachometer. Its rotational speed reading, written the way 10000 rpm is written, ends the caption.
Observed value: 2500 rpm
